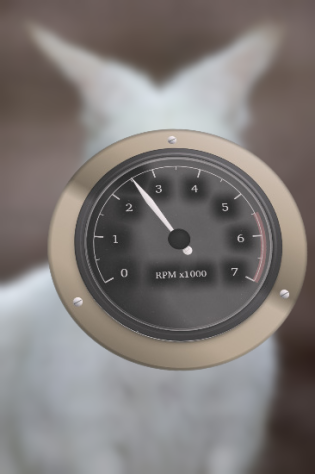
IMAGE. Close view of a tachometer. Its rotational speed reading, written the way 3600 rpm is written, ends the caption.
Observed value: 2500 rpm
